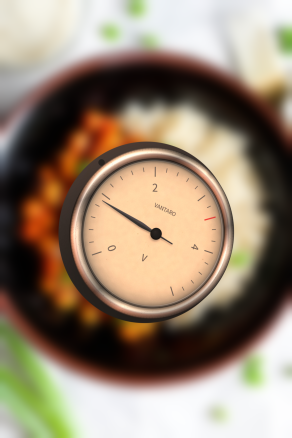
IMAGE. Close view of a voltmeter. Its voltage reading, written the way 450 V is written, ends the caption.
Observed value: 0.9 V
